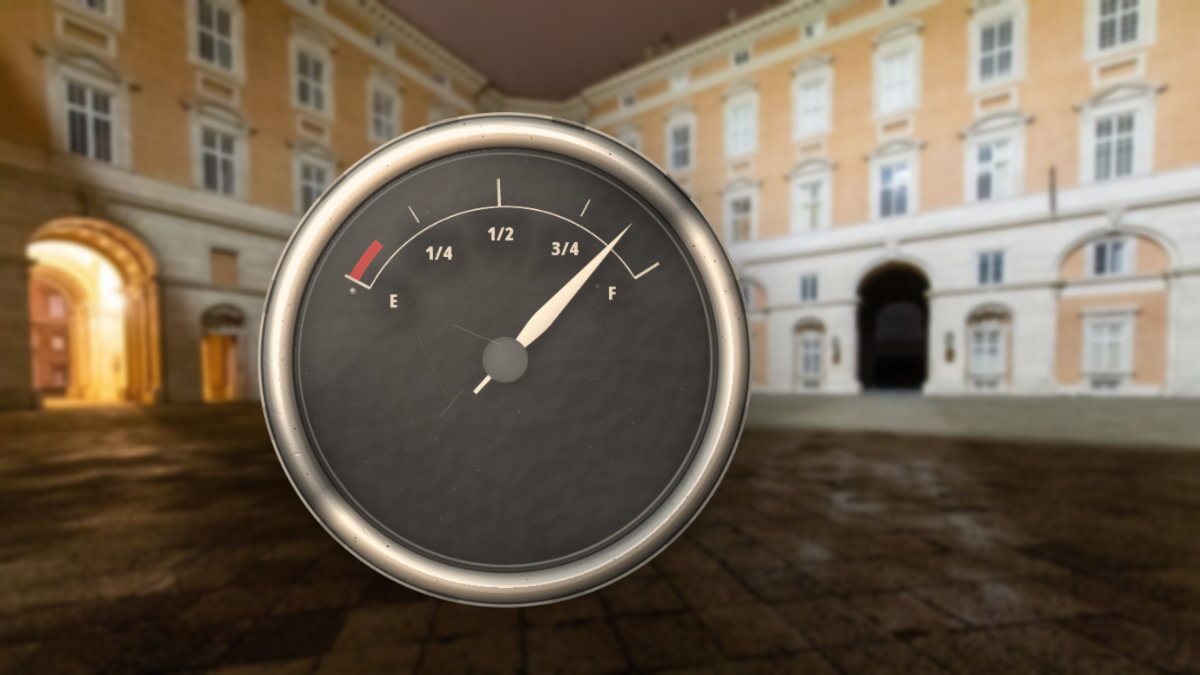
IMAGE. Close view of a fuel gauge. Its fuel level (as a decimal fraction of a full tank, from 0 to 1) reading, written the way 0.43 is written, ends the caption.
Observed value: 0.875
